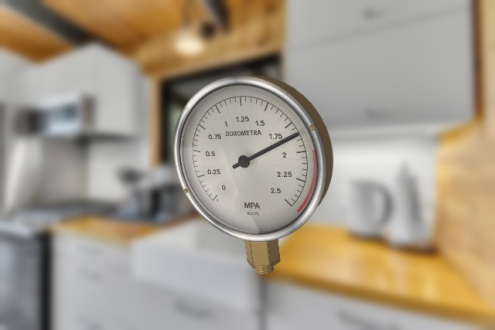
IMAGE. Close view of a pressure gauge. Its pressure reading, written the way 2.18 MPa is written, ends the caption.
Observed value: 1.85 MPa
